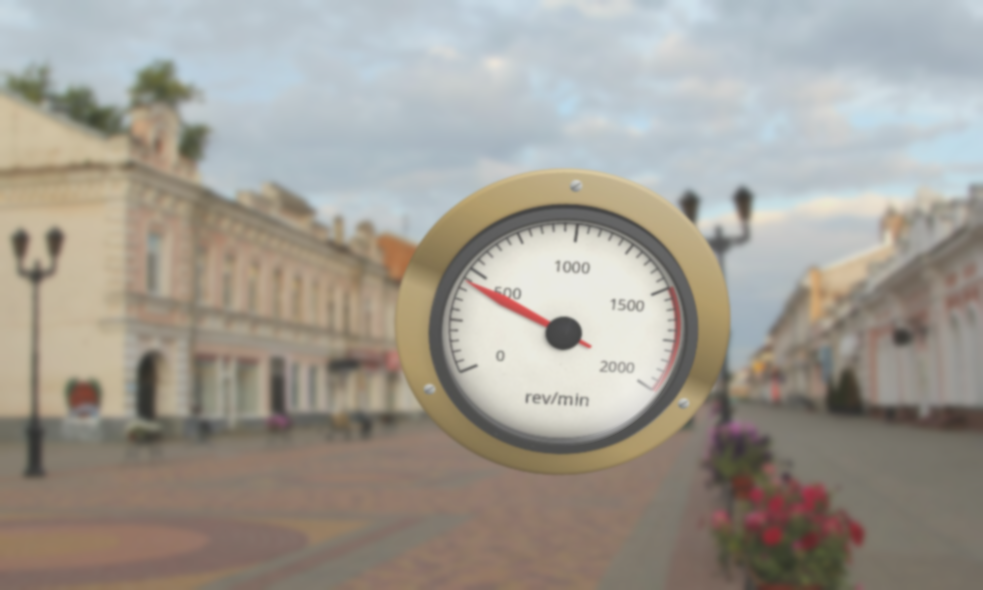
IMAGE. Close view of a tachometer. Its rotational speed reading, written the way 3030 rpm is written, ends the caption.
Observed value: 450 rpm
